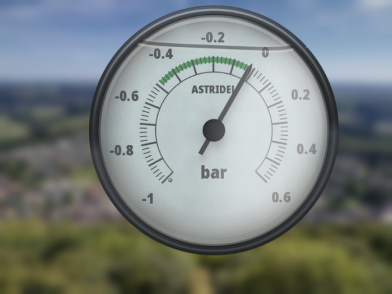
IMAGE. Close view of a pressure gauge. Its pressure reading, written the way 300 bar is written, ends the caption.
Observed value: -0.02 bar
